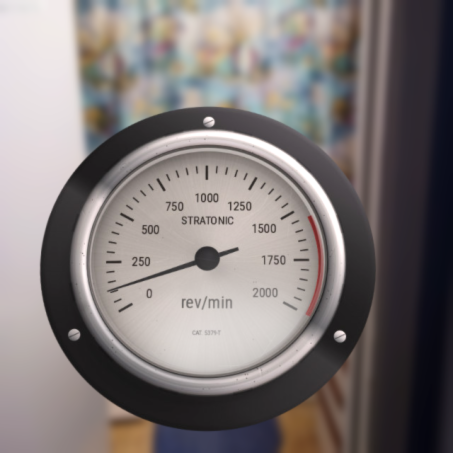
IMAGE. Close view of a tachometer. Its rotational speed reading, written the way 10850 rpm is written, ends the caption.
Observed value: 100 rpm
